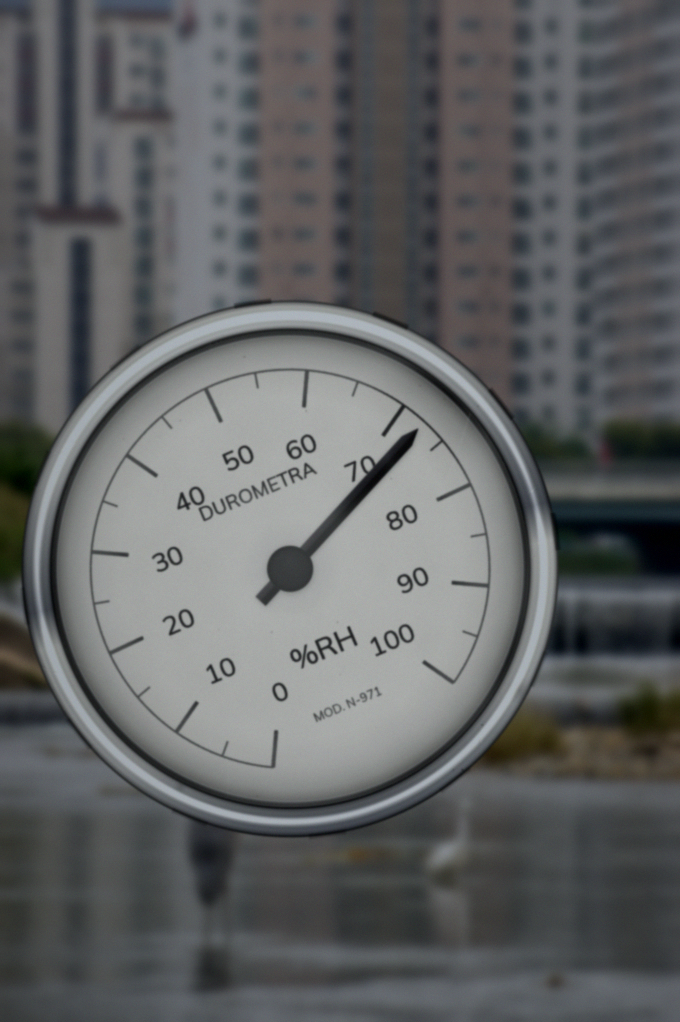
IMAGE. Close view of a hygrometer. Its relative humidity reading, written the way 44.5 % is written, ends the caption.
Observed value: 72.5 %
